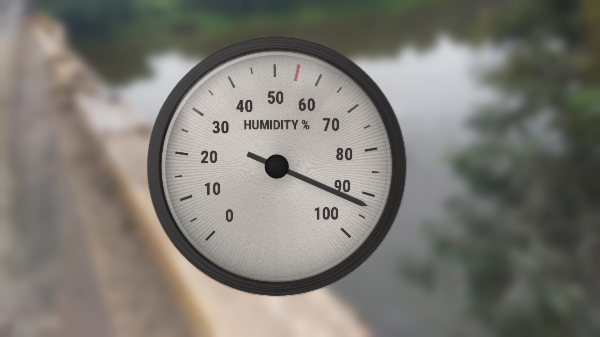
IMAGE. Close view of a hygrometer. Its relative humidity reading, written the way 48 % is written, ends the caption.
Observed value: 92.5 %
